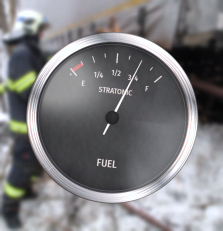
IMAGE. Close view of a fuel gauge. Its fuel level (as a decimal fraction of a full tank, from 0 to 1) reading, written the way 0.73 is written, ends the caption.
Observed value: 0.75
